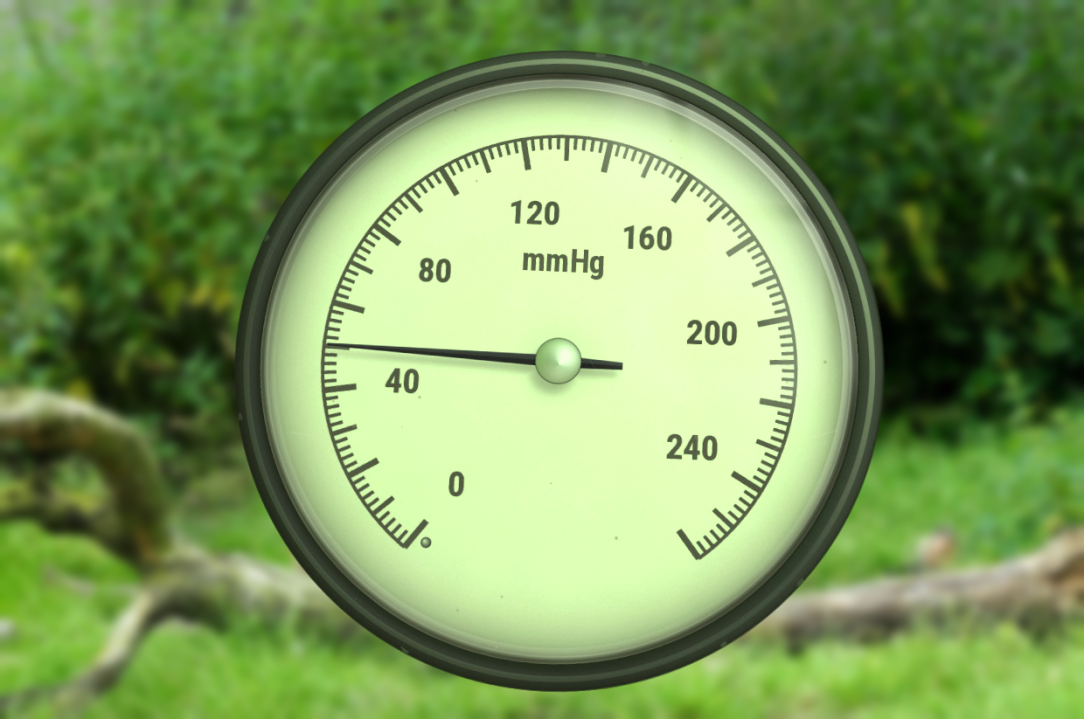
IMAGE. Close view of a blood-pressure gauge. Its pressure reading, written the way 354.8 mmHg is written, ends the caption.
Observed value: 50 mmHg
